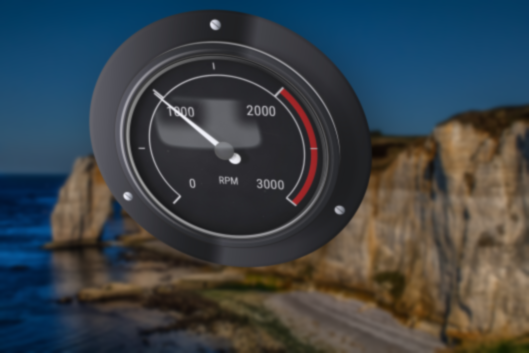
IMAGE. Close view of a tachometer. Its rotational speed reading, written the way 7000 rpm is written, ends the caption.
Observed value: 1000 rpm
